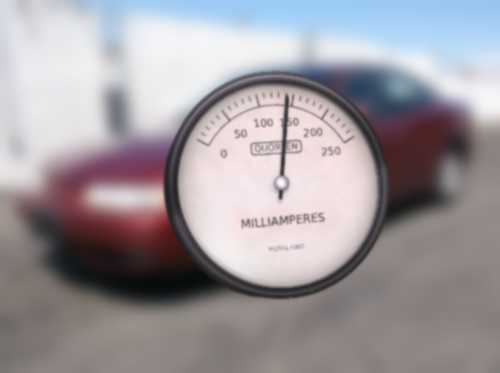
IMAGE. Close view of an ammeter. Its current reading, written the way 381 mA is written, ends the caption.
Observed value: 140 mA
